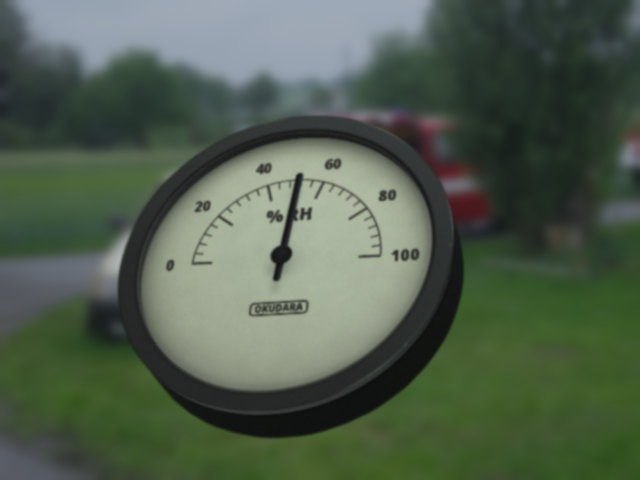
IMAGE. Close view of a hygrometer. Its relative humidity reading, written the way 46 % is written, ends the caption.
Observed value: 52 %
